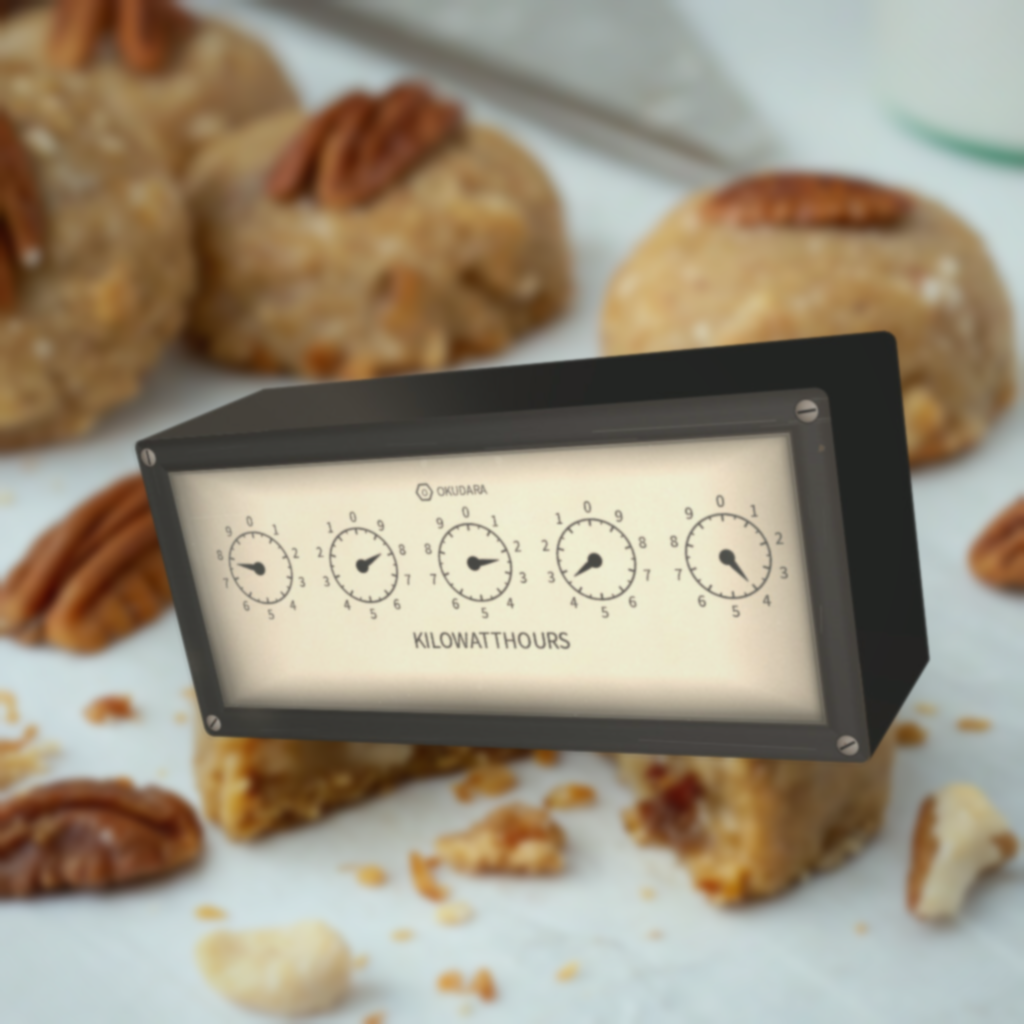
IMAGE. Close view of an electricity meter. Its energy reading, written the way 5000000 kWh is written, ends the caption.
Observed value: 78234 kWh
